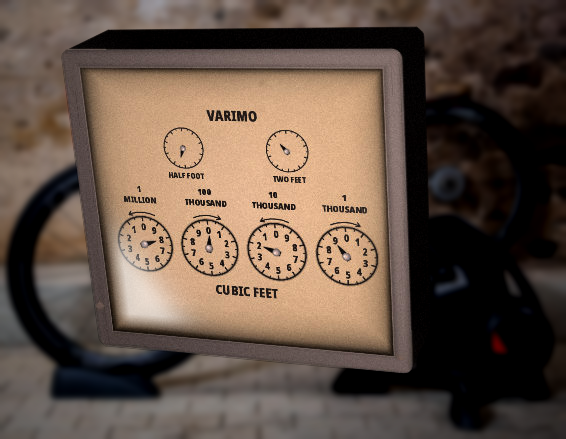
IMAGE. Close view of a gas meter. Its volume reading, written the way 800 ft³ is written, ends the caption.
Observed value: 801900 ft³
